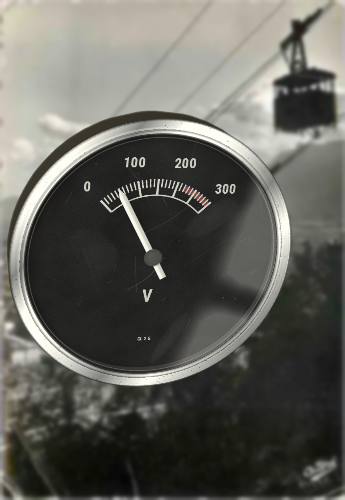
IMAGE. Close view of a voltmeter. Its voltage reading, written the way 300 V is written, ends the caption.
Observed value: 50 V
